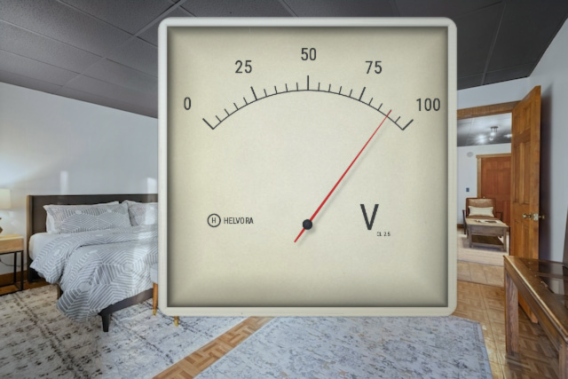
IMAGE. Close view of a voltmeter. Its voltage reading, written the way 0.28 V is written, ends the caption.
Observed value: 90 V
